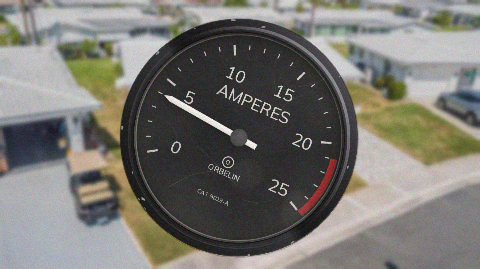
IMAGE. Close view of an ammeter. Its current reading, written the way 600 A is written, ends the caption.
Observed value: 4 A
